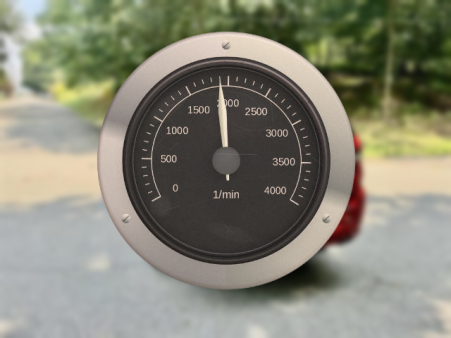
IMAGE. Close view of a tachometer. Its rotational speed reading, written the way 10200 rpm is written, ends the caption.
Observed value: 1900 rpm
